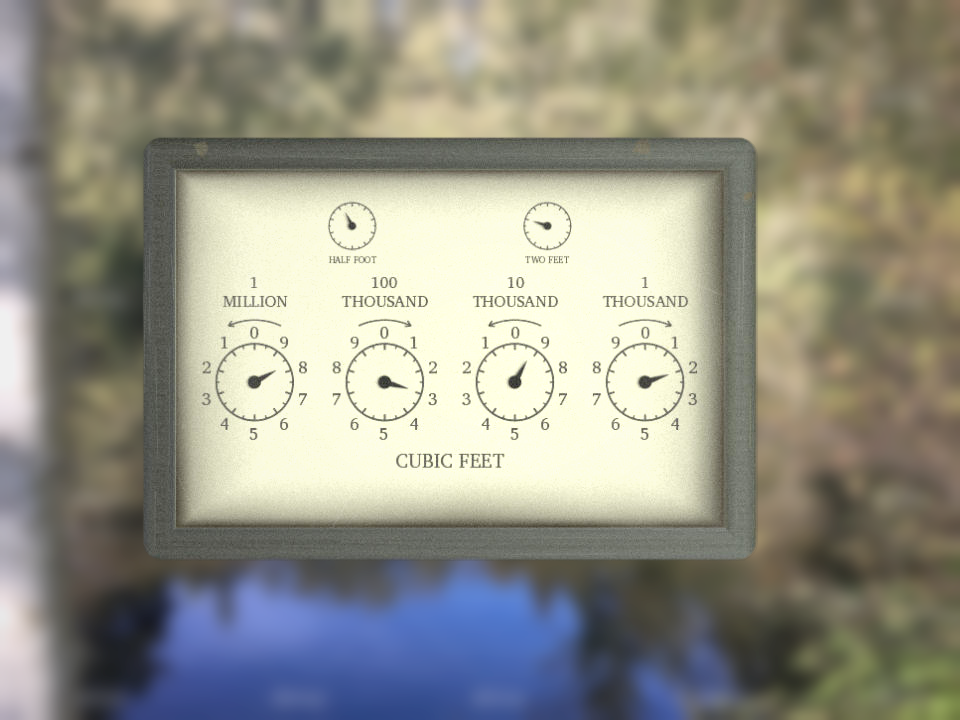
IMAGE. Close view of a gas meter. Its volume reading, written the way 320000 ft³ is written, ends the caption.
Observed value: 829200 ft³
